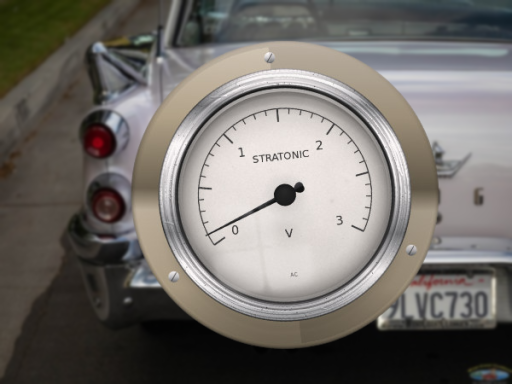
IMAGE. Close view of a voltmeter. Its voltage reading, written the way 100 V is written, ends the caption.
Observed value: 0.1 V
